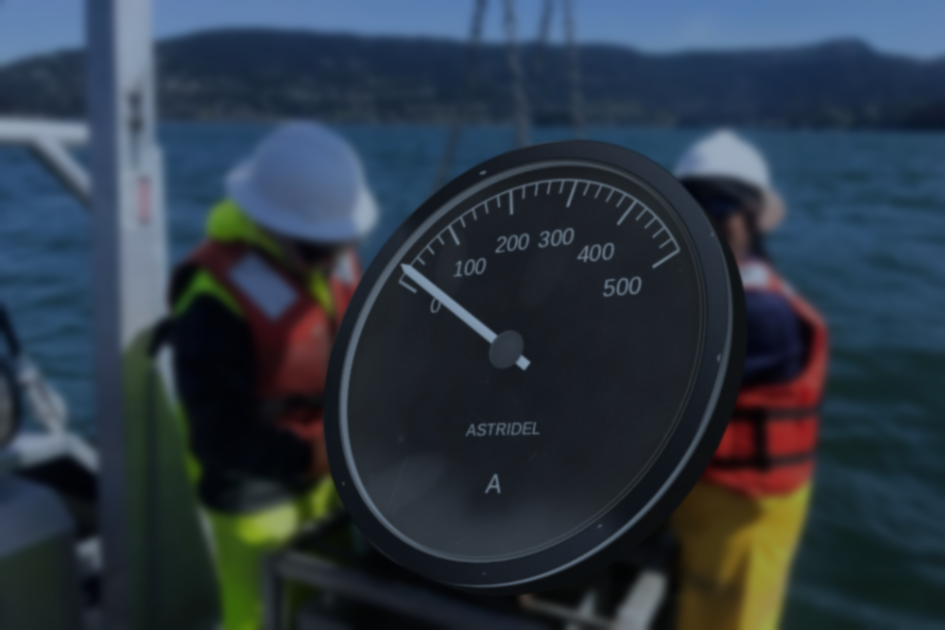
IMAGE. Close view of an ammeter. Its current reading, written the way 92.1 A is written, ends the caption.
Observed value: 20 A
